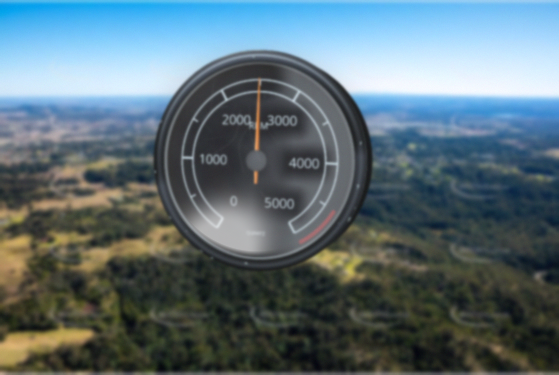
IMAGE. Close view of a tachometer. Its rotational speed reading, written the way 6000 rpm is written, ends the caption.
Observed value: 2500 rpm
